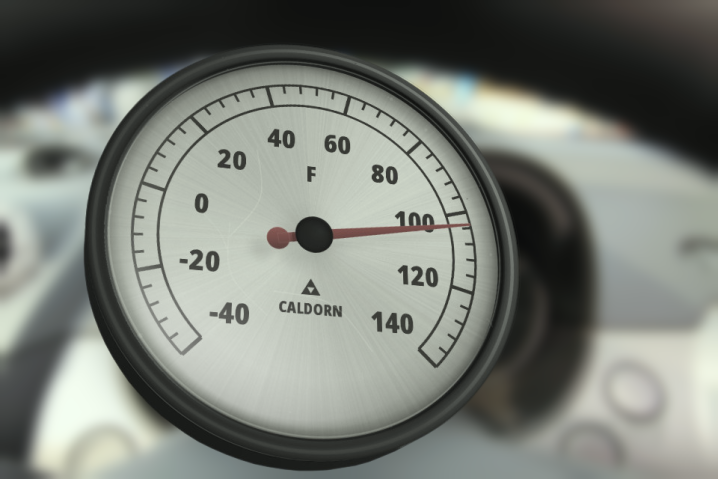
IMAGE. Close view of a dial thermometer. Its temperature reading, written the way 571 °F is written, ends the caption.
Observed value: 104 °F
